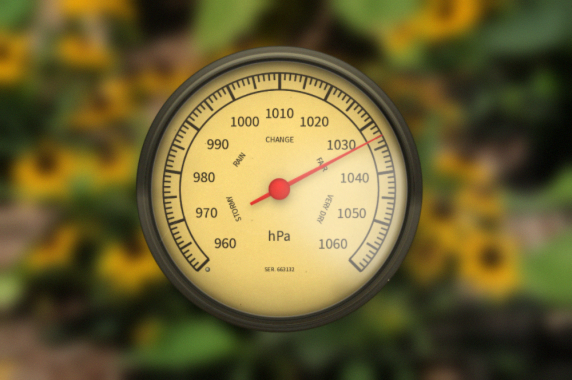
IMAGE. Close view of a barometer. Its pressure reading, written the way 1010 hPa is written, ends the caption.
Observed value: 1033 hPa
